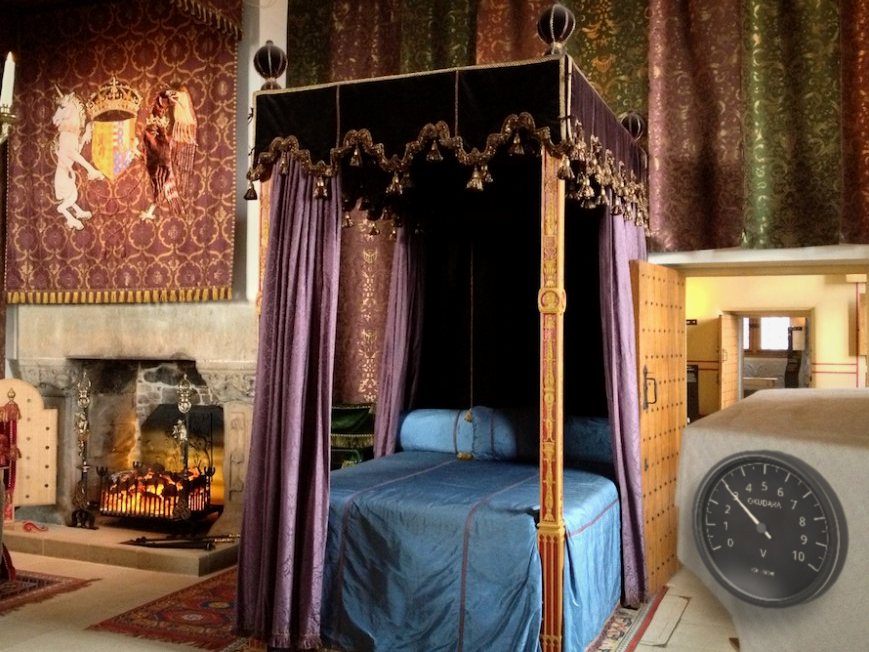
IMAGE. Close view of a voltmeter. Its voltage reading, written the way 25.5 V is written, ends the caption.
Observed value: 3 V
